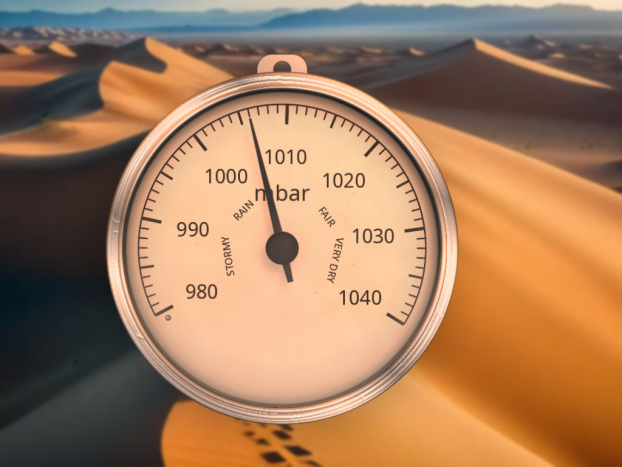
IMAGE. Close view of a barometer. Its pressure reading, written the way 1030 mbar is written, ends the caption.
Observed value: 1006 mbar
